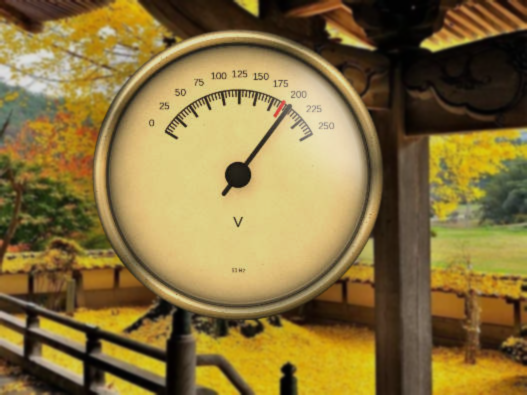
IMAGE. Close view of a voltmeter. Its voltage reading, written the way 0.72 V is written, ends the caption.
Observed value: 200 V
